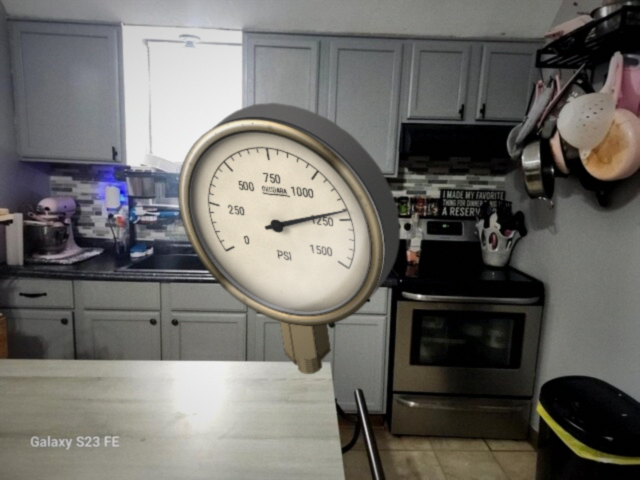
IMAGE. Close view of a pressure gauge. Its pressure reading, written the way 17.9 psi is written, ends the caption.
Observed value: 1200 psi
